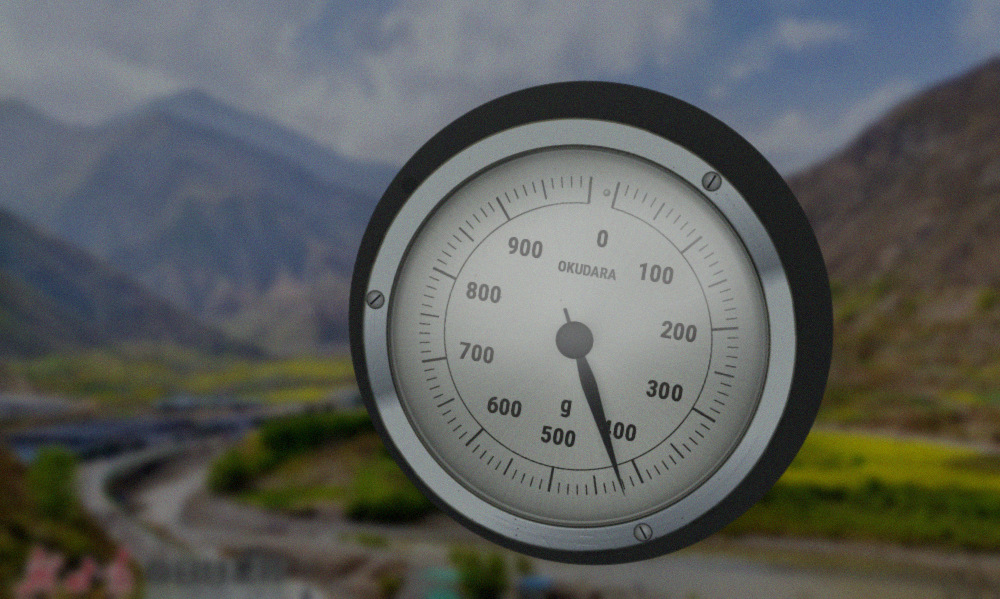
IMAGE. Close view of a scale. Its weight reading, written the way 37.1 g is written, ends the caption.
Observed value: 420 g
